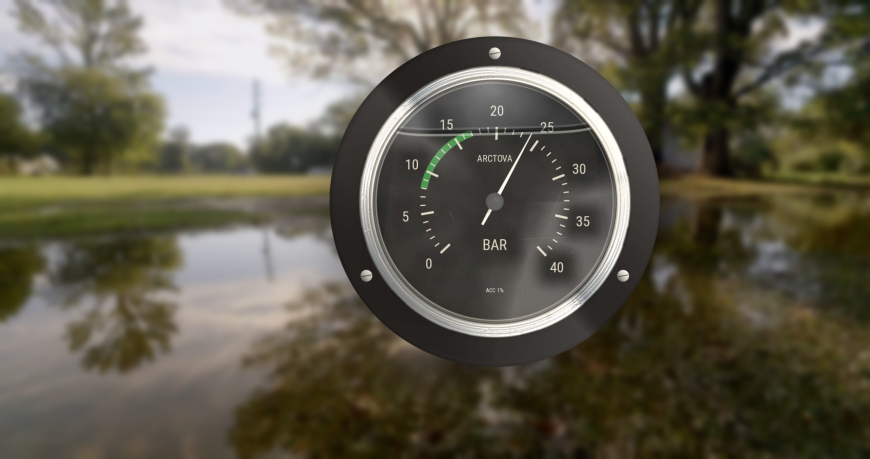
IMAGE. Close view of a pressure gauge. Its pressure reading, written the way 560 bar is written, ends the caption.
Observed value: 24 bar
